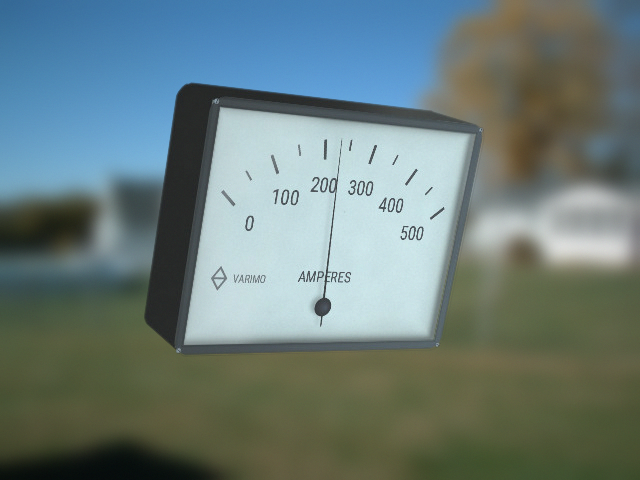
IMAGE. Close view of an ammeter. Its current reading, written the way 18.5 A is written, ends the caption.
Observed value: 225 A
